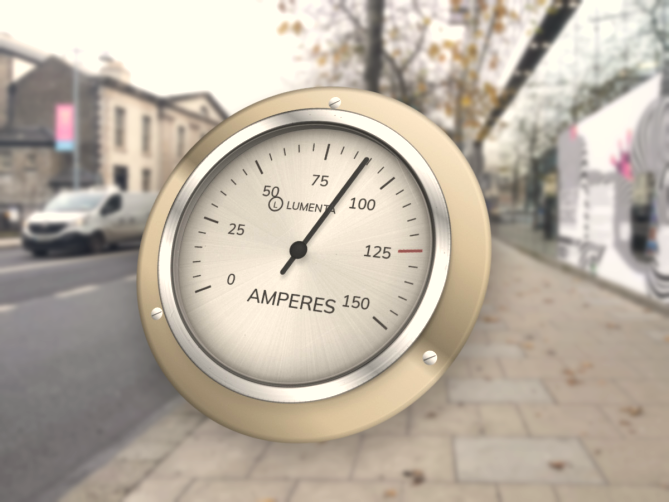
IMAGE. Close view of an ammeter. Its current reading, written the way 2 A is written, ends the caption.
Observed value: 90 A
